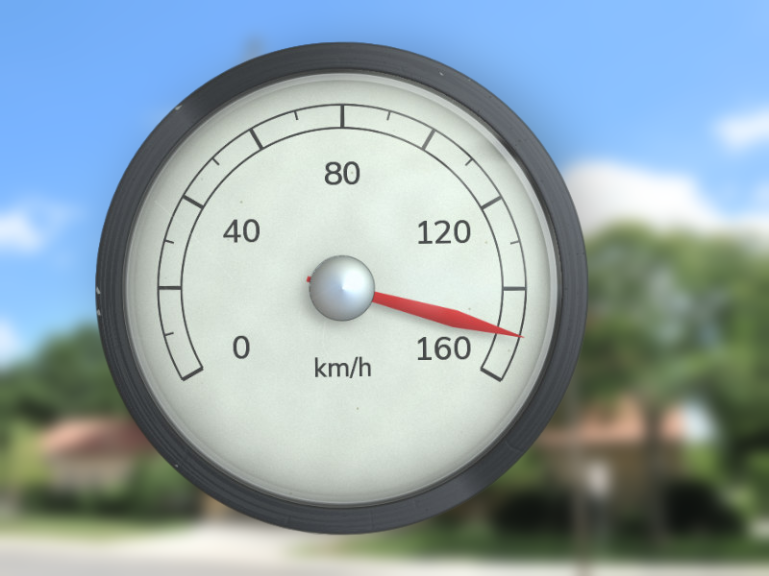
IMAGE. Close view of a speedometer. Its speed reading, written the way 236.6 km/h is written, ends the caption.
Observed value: 150 km/h
